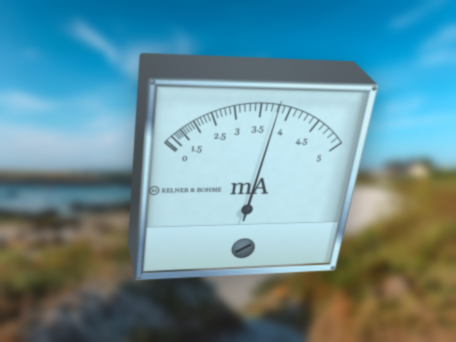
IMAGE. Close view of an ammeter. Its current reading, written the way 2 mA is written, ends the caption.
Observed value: 3.8 mA
